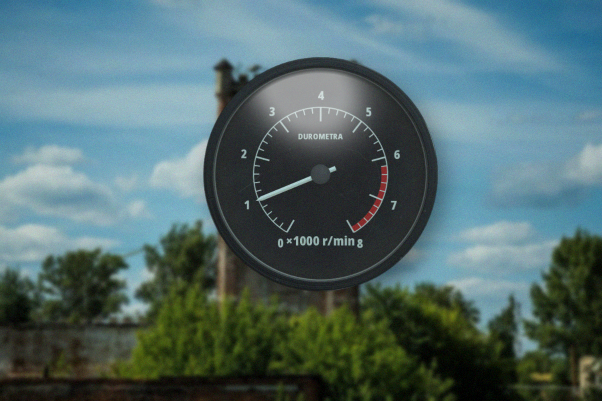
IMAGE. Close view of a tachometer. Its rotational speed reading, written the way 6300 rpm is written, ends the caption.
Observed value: 1000 rpm
